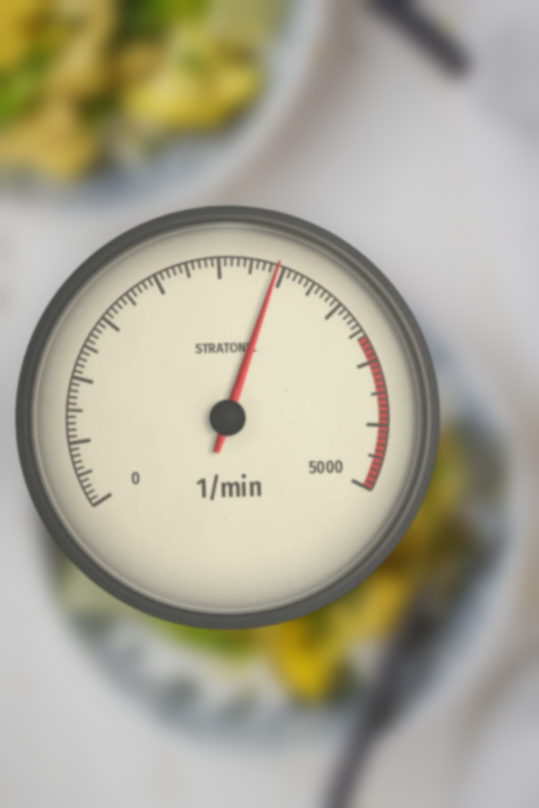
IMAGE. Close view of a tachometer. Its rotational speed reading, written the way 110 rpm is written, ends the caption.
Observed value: 2950 rpm
